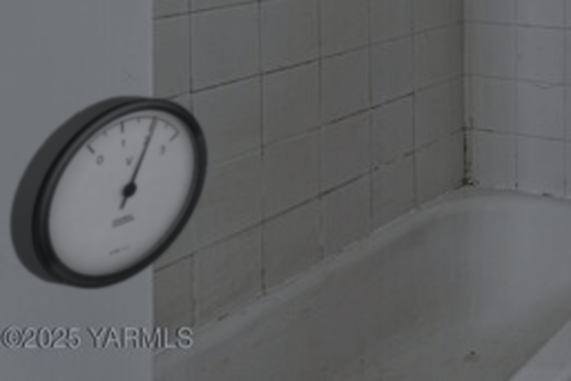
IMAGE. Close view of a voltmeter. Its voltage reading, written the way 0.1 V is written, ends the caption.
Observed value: 2 V
